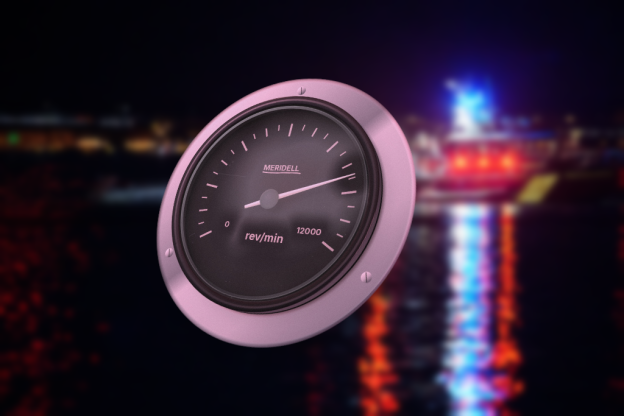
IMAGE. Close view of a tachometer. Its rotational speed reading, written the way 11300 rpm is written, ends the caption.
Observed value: 9500 rpm
